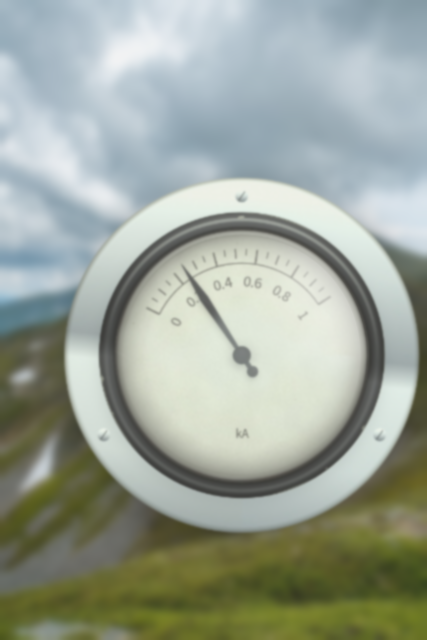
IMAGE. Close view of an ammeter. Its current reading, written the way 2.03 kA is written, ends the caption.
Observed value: 0.25 kA
